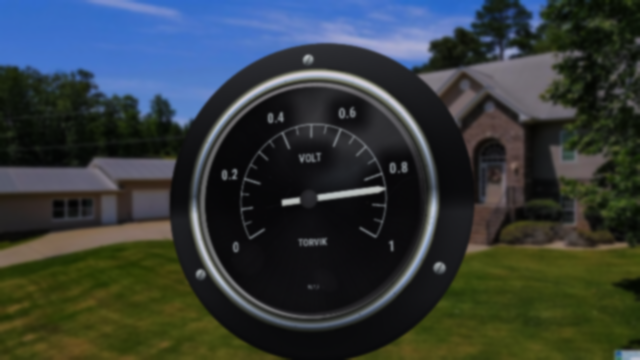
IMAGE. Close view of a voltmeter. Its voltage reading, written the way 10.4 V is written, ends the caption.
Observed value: 0.85 V
